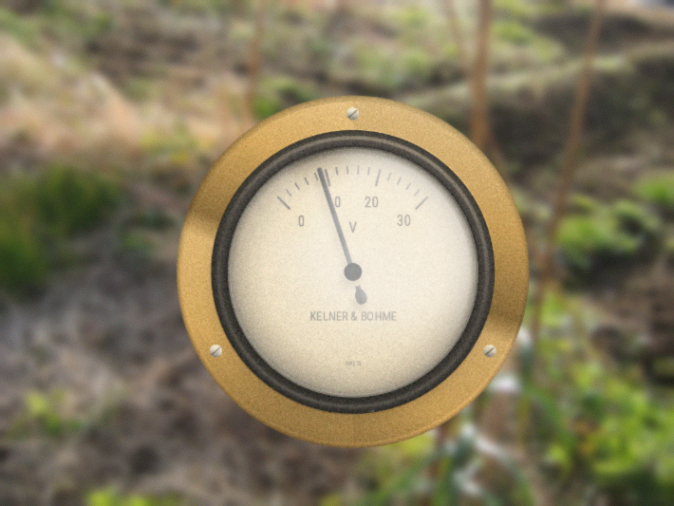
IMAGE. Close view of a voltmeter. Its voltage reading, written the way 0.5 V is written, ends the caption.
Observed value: 9 V
